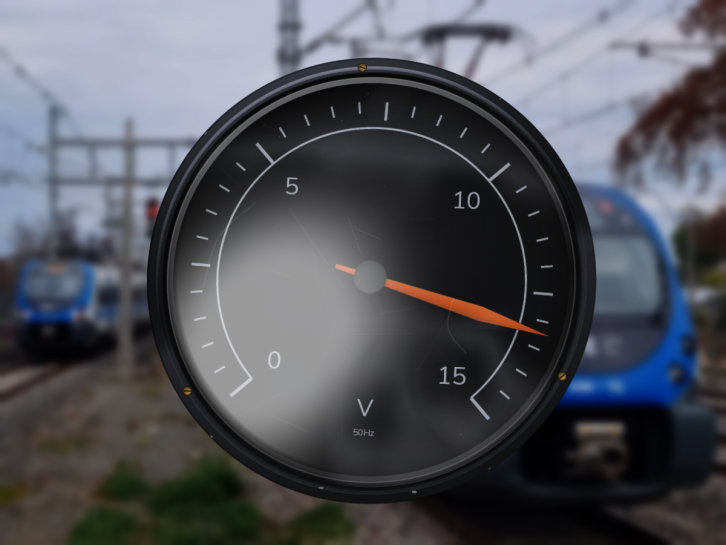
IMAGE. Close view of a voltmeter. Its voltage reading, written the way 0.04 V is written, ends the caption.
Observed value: 13.25 V
